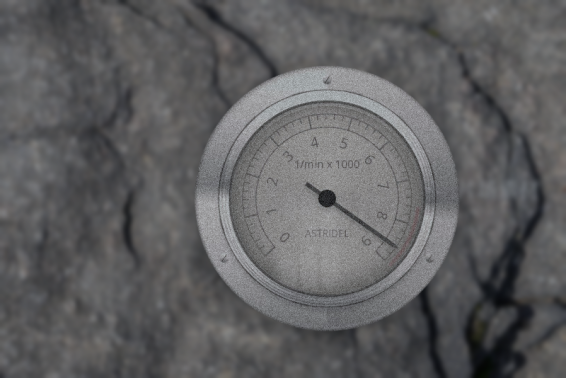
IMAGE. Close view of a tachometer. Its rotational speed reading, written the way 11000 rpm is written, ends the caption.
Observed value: 8600 rpm
